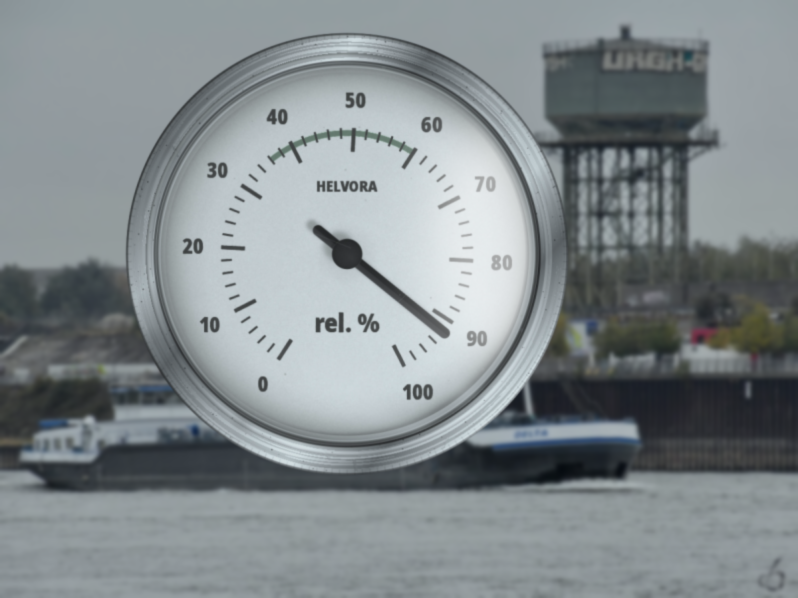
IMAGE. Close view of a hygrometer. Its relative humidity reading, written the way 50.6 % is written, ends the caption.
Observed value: 92 %
